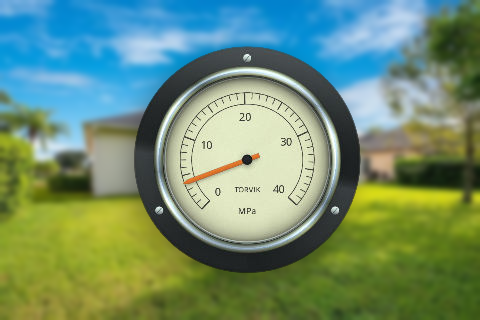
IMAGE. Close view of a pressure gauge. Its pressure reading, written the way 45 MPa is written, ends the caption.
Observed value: 4 MPa
